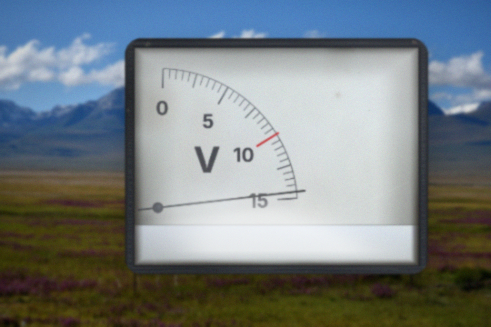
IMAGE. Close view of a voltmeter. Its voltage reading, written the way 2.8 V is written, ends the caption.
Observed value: 14.5 V
